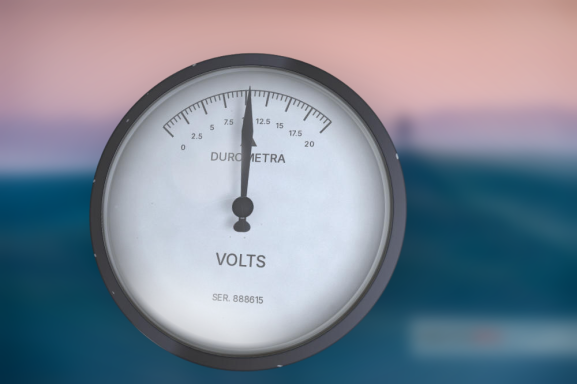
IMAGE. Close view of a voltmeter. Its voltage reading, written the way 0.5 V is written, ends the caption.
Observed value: 10.5 V
